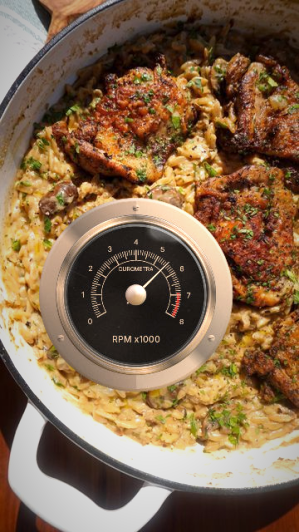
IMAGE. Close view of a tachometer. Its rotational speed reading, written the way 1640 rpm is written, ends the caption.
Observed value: 5500 rpm
